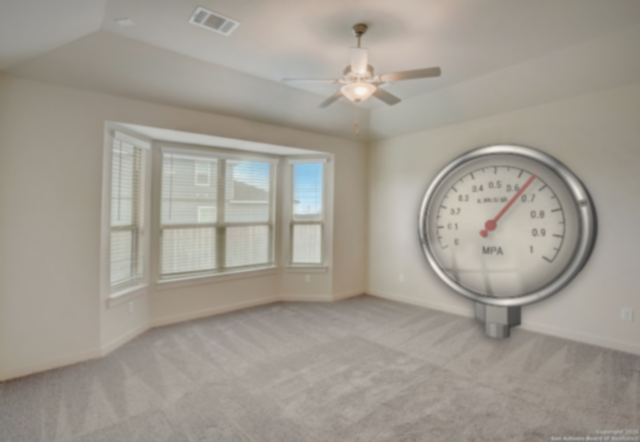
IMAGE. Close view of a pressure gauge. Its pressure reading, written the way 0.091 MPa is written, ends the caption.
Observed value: 0.65 MPa
